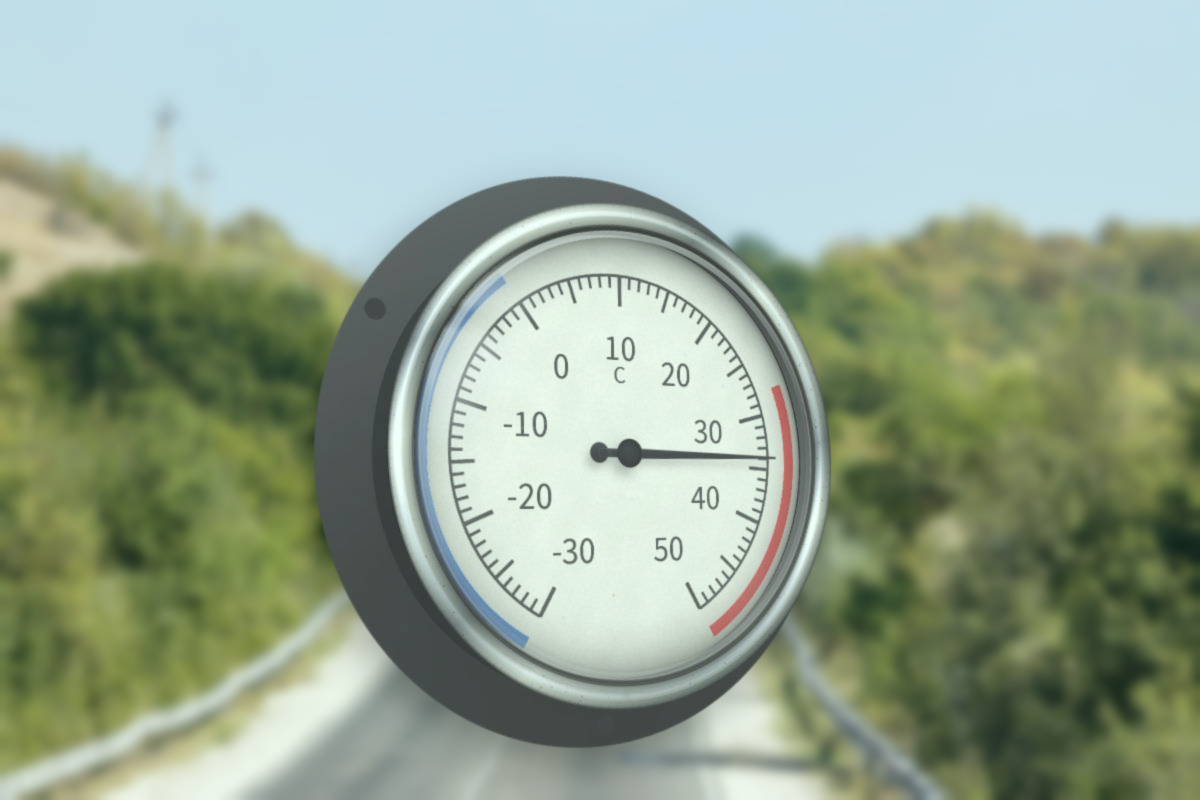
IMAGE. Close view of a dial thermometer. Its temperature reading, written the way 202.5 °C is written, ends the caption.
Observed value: 34 °C
